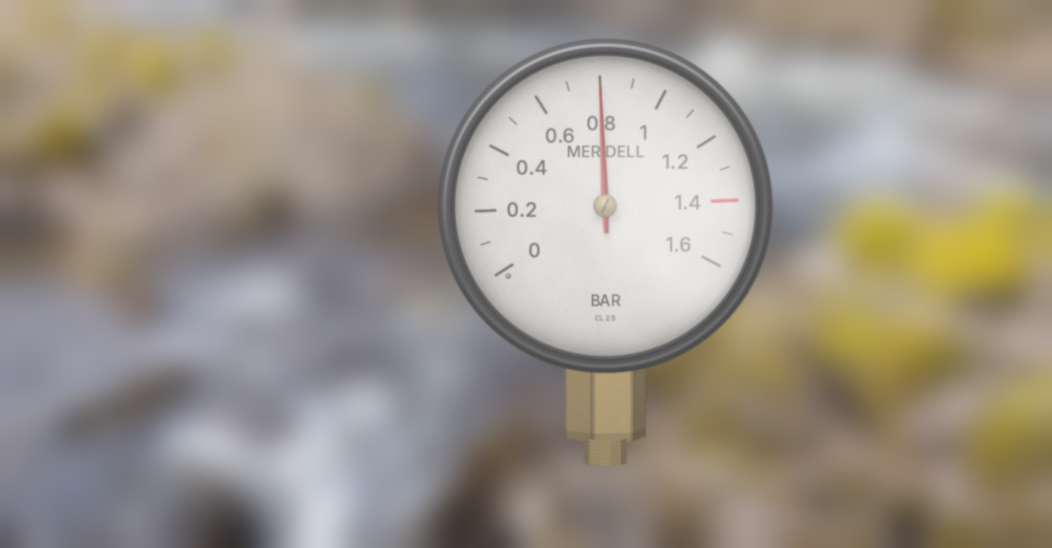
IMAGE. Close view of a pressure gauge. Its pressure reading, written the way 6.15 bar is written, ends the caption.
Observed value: 0.8 bar
